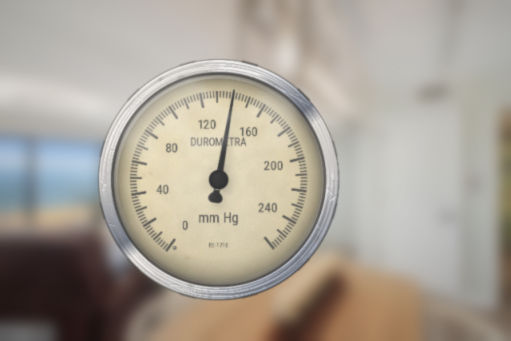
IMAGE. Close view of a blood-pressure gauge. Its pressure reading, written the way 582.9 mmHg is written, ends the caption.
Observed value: 140 mmHg
